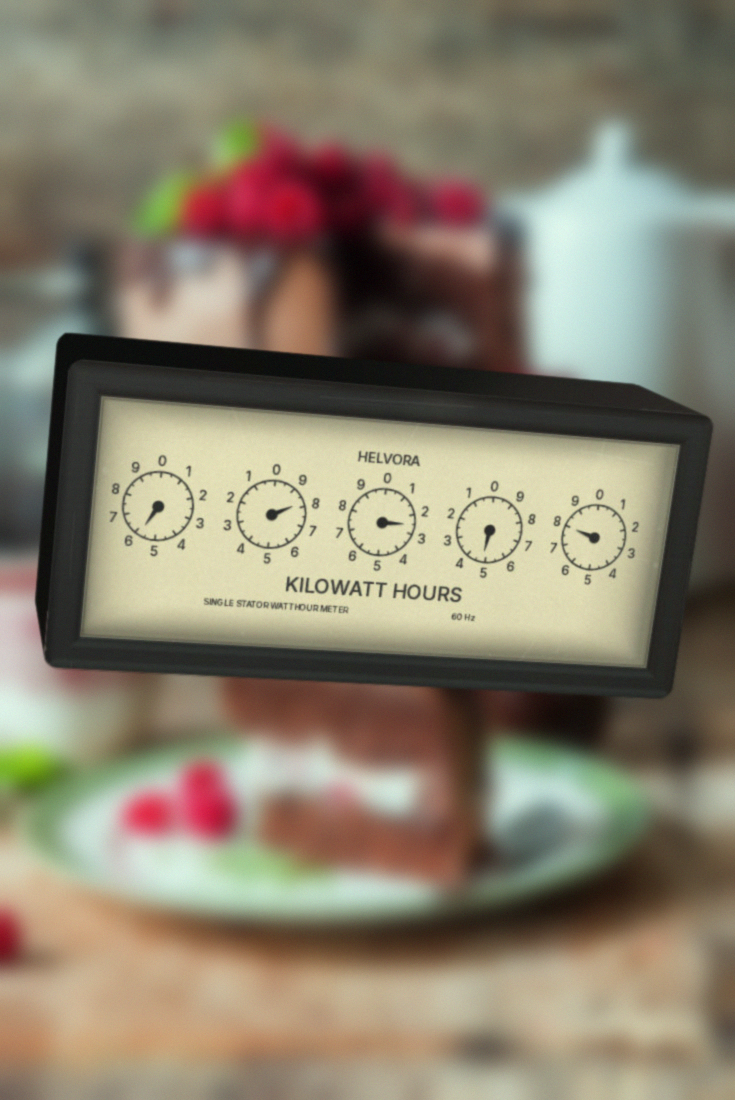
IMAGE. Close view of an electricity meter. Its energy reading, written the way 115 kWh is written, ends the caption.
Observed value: 58248 kWh
